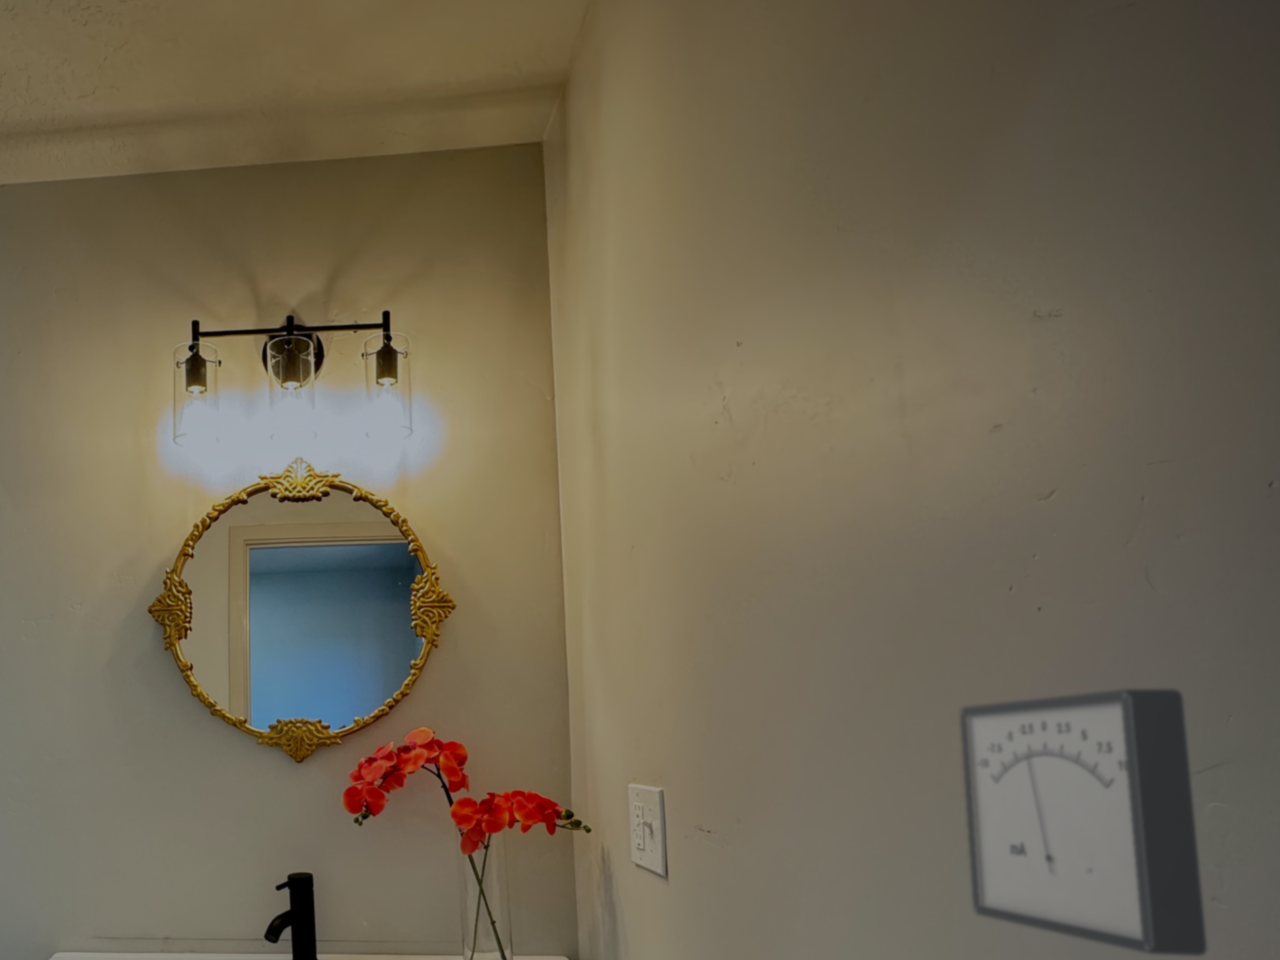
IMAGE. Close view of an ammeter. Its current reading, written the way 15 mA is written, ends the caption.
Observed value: -2.5 mA
